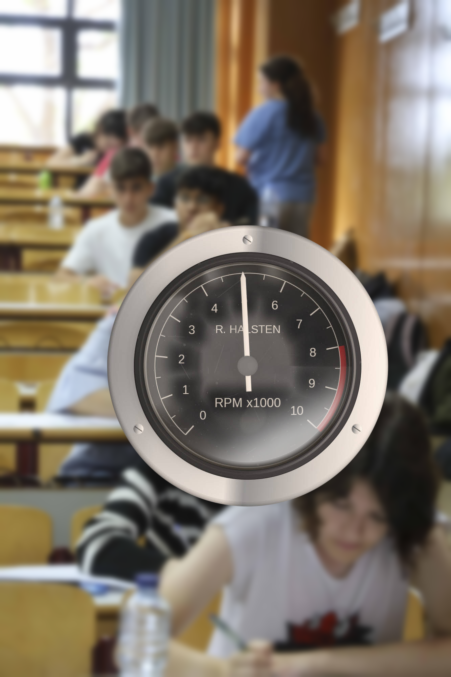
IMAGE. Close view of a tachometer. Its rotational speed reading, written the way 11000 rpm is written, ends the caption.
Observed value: 5000 rpm
